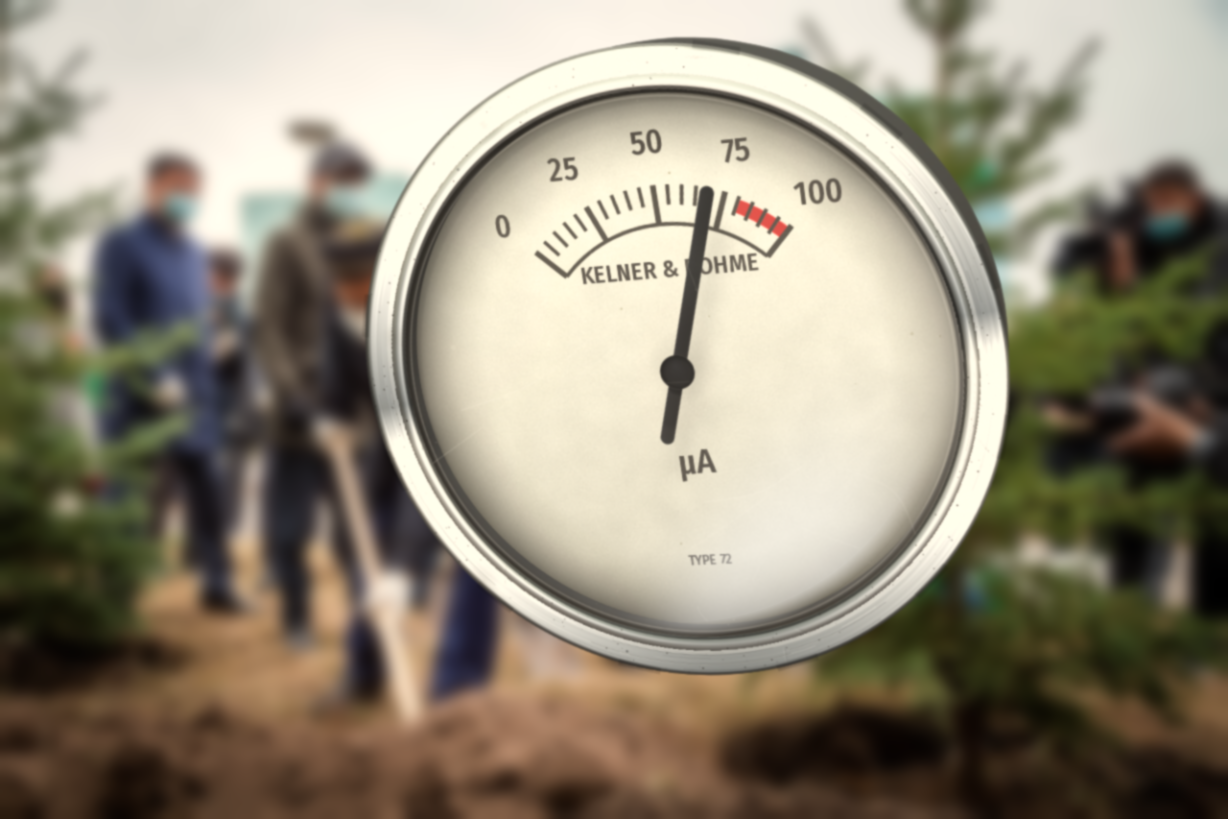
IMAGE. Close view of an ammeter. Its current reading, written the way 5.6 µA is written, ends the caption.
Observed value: 70 µA
